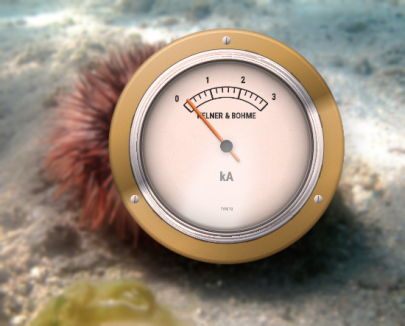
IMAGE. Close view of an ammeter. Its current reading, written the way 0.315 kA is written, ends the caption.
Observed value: 0.2 kA
